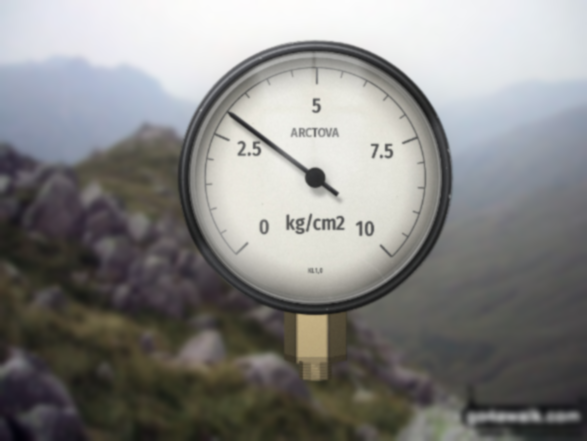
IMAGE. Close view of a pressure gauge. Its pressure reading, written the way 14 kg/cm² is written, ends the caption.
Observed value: 3 kg/cm²
